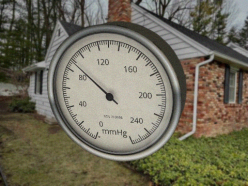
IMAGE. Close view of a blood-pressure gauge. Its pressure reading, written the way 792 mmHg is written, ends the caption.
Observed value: 90 mmHg
